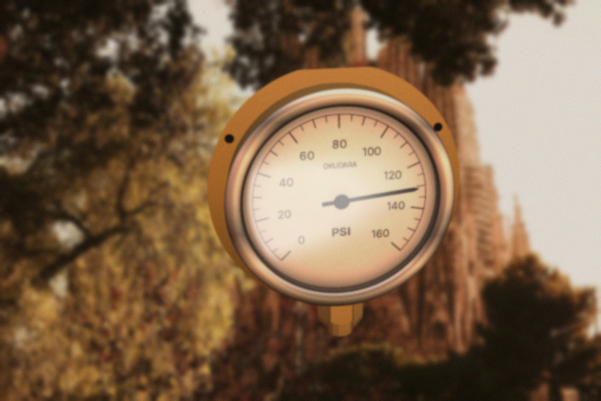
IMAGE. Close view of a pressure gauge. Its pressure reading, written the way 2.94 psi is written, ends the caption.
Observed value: 130 psi
